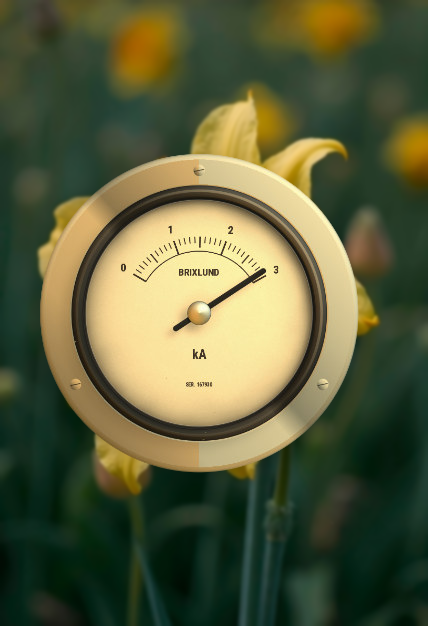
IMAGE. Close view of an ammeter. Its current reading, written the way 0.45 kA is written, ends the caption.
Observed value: 2.9 kA
